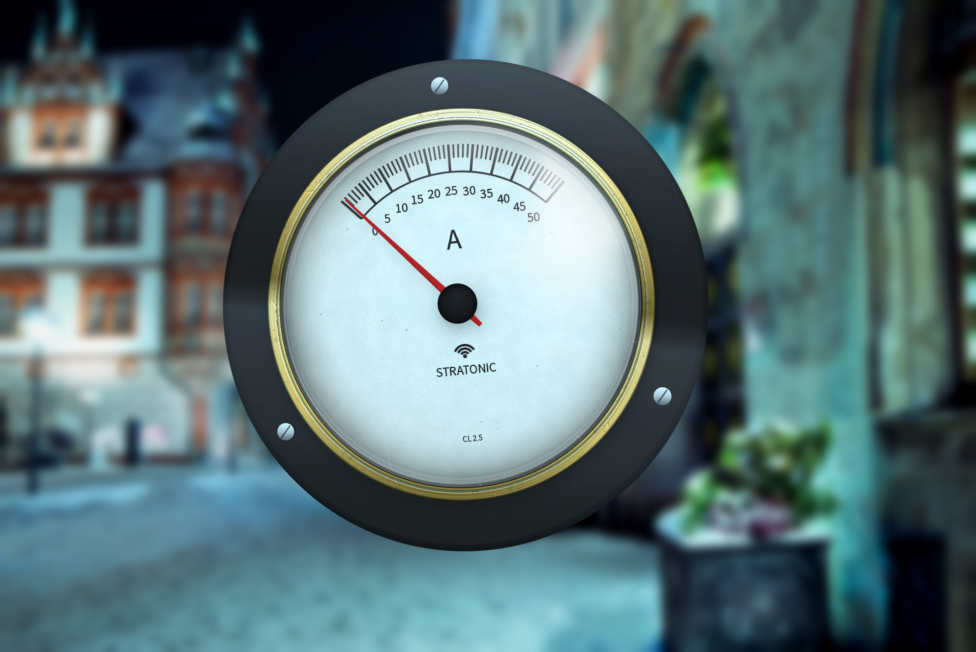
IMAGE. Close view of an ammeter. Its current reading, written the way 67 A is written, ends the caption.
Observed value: 1 A
